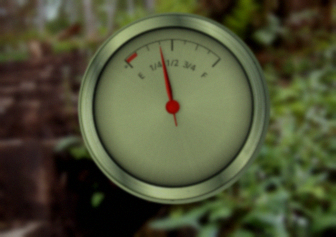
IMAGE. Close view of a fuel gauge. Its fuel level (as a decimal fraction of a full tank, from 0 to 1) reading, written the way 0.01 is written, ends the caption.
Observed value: 0.375
